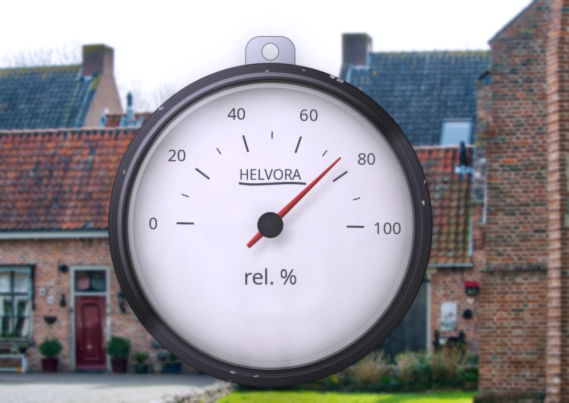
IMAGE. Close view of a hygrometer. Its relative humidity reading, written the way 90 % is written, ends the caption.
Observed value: 75 %
